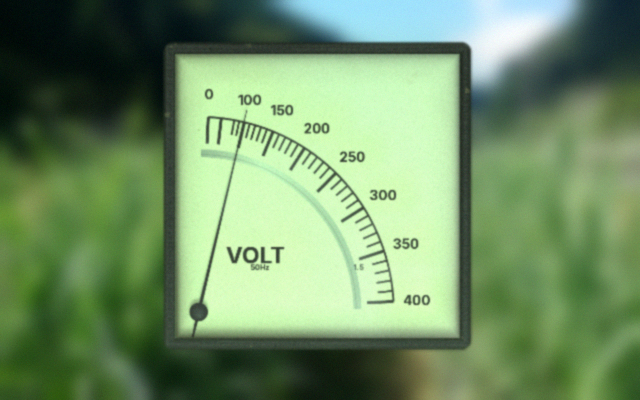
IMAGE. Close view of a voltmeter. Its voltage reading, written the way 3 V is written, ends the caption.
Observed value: 100 V
